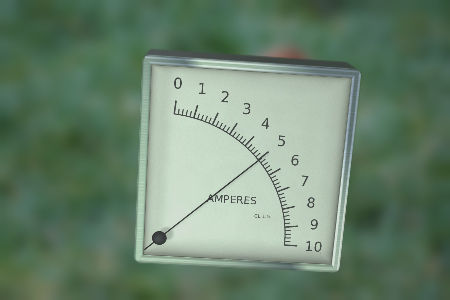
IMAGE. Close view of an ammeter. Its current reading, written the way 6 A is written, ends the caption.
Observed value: 5 A
